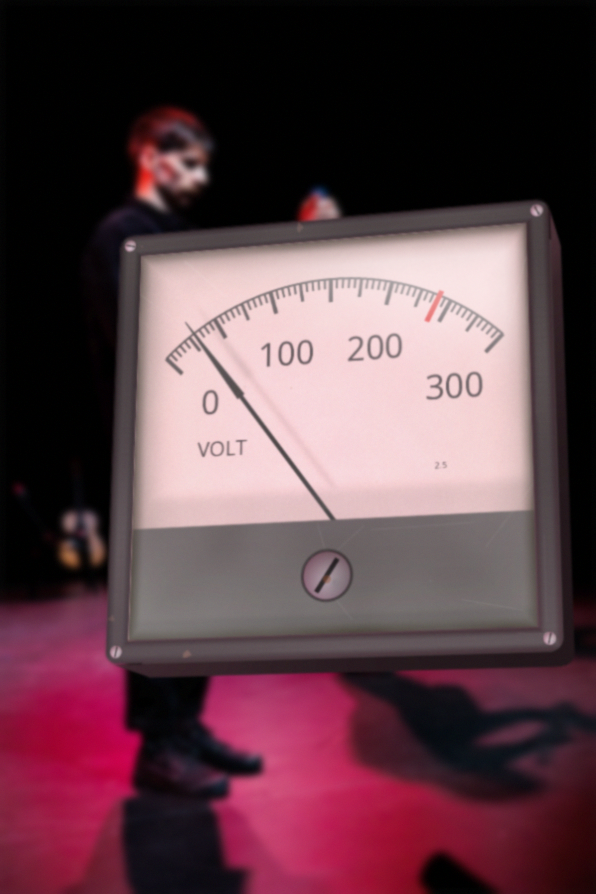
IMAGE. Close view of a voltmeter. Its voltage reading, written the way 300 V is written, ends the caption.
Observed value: 30 V
